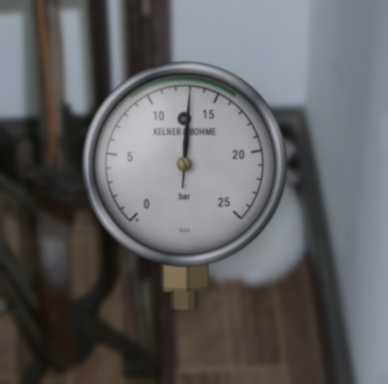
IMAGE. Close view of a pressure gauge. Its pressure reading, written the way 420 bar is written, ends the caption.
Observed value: 13 bar
